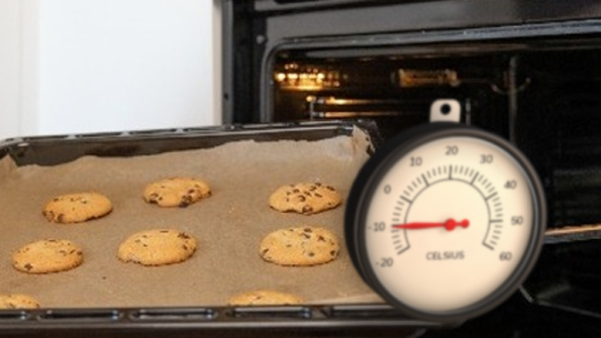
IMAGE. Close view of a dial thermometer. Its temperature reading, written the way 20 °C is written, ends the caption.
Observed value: -10 °C
